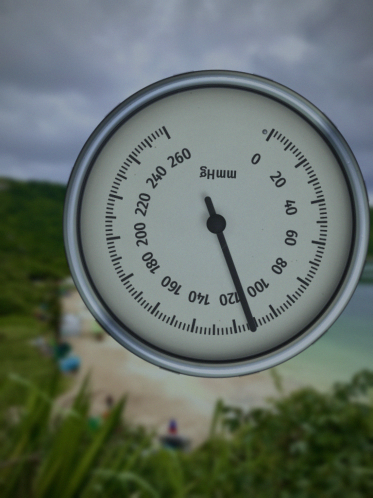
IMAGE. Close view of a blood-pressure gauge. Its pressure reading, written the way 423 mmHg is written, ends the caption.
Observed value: 112 mmHg
